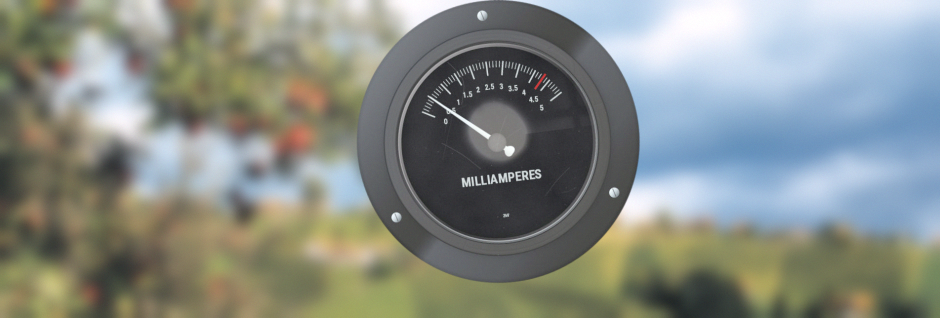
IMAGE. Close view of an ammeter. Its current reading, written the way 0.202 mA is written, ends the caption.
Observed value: 0.5 mA
